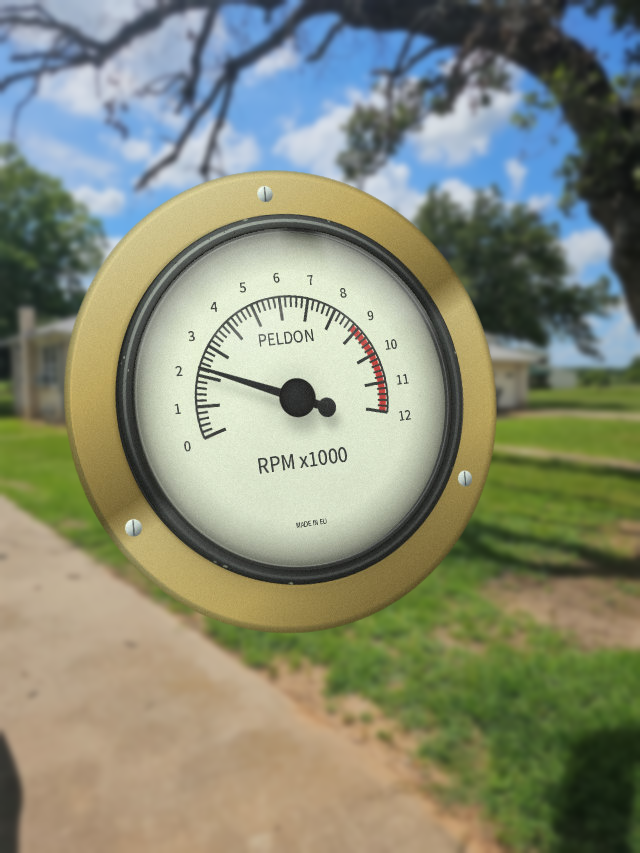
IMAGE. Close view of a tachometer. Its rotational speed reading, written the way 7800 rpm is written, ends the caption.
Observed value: 2200 rpm
